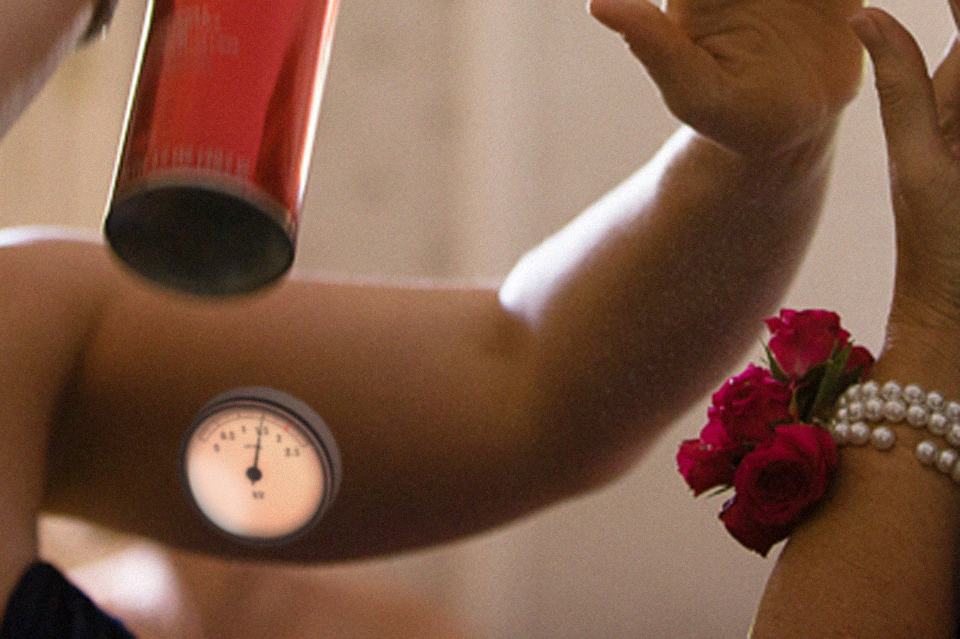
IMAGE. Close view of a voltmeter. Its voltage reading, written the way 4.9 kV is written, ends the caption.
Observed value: 1.5 kV
